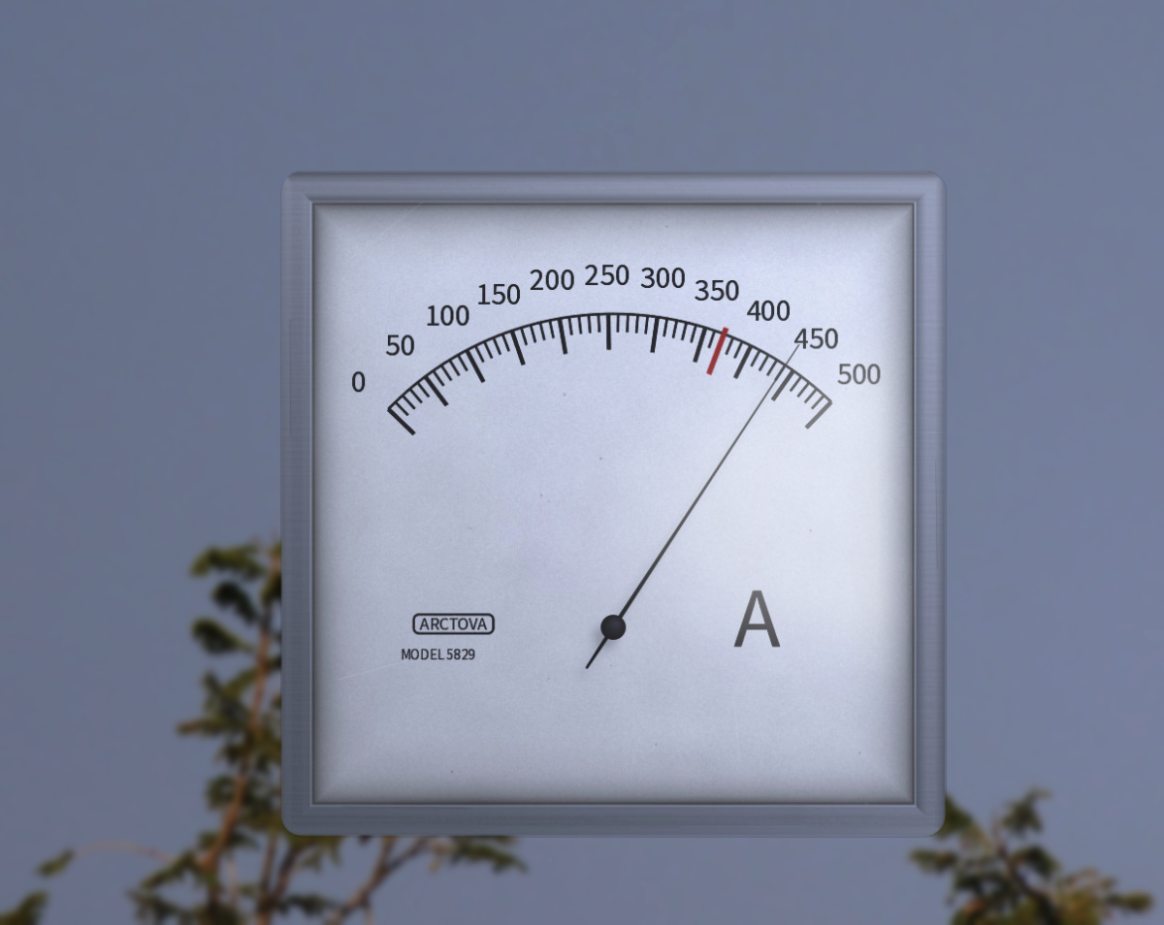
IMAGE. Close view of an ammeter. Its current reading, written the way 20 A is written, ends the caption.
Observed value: 440 A
